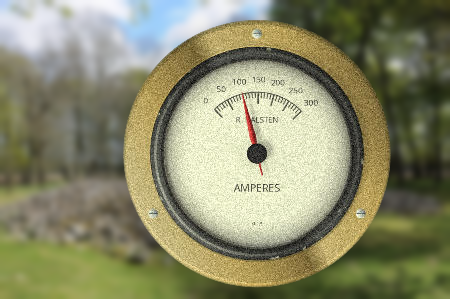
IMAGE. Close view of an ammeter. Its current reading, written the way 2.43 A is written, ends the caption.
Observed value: 100 A
